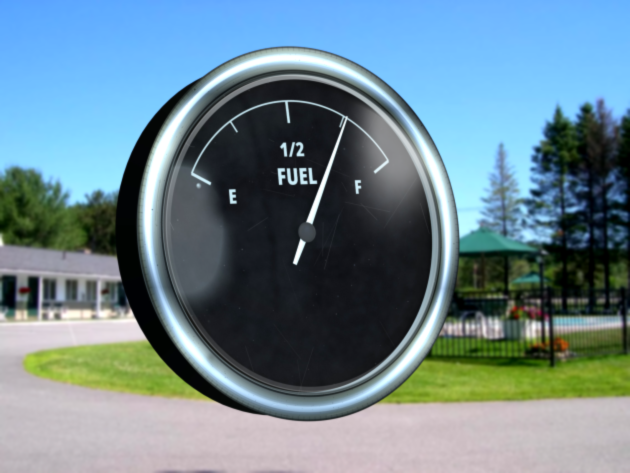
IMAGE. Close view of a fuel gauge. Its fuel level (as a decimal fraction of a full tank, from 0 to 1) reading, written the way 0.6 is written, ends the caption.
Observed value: 0.75
